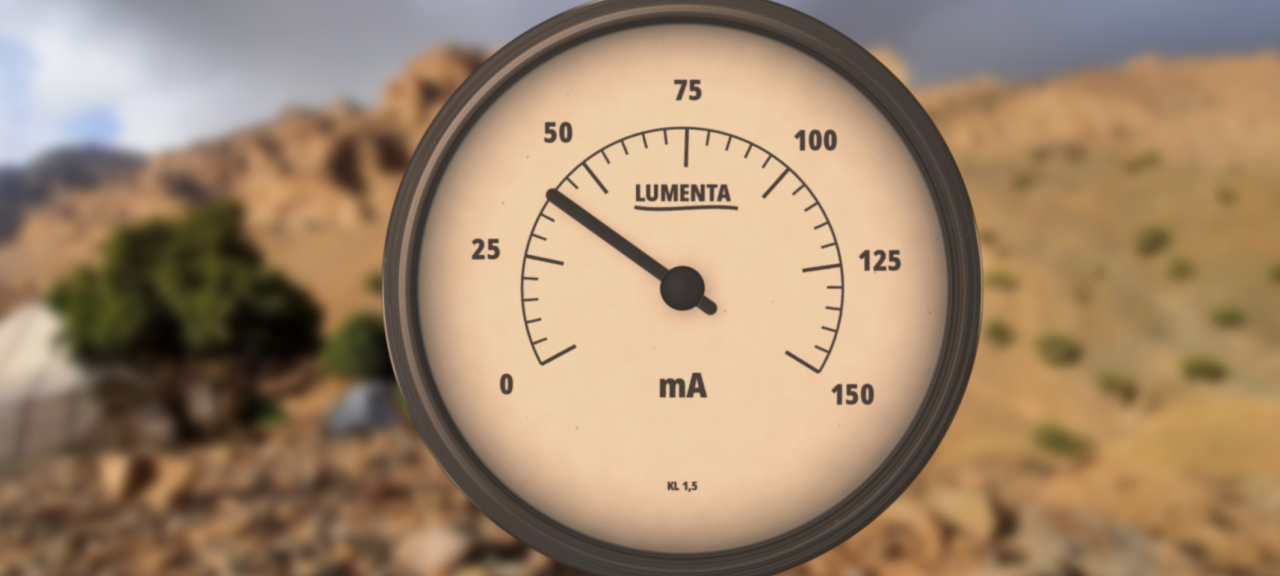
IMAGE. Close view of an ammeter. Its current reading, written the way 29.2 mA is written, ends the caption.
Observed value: 40 mA
